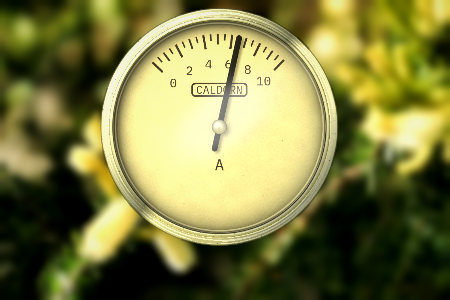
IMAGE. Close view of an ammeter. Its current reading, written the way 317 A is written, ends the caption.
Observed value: 6.5 A
